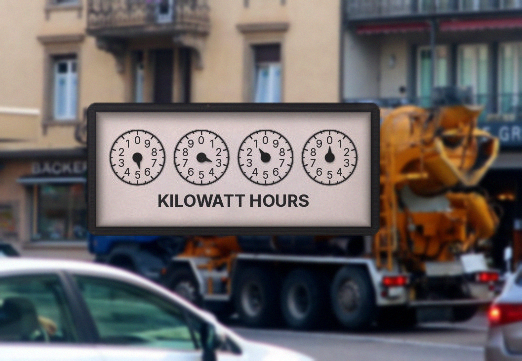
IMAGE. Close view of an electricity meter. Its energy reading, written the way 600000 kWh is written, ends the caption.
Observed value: 5310 kWh
